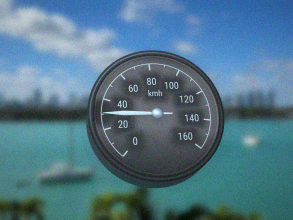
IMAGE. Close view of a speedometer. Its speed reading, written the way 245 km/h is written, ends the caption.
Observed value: 30 km/h
